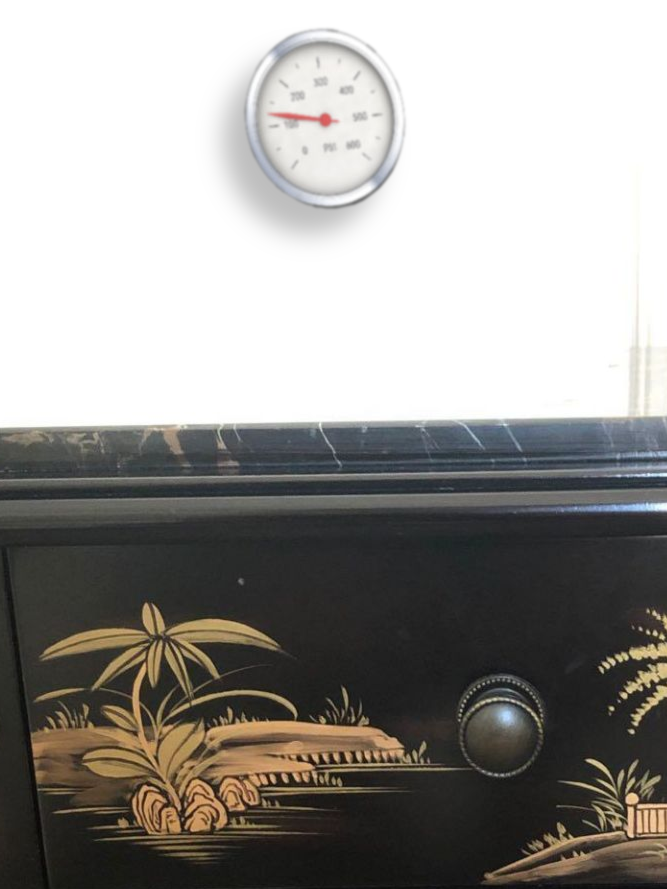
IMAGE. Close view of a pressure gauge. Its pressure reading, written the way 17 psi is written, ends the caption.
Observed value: 125 psi
